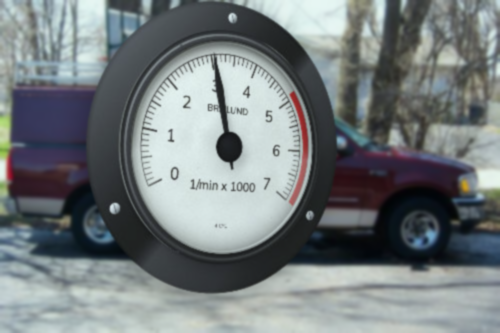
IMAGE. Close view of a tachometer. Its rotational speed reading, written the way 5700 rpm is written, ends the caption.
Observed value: 3000 rpm
